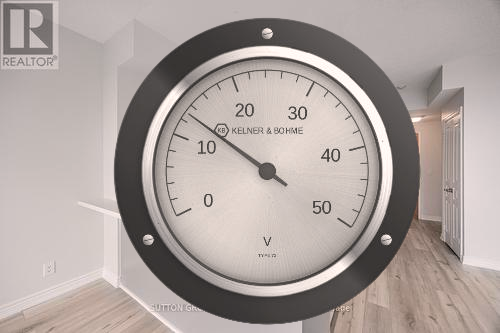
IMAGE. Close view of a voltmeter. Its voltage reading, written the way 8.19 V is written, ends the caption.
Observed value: 13 V
